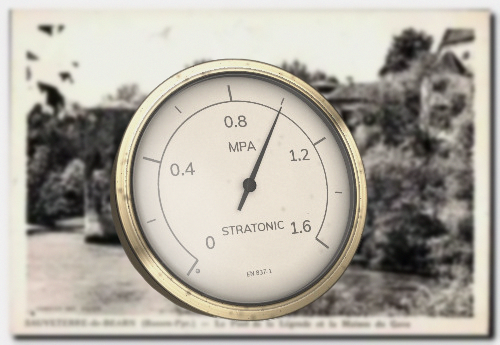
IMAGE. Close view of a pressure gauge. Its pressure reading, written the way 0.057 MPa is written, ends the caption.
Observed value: 1 MPa
